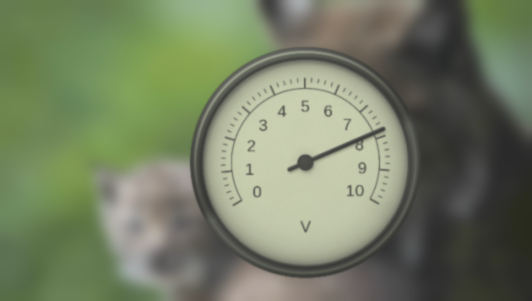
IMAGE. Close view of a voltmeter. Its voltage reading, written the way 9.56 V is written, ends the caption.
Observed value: 7.8 V
